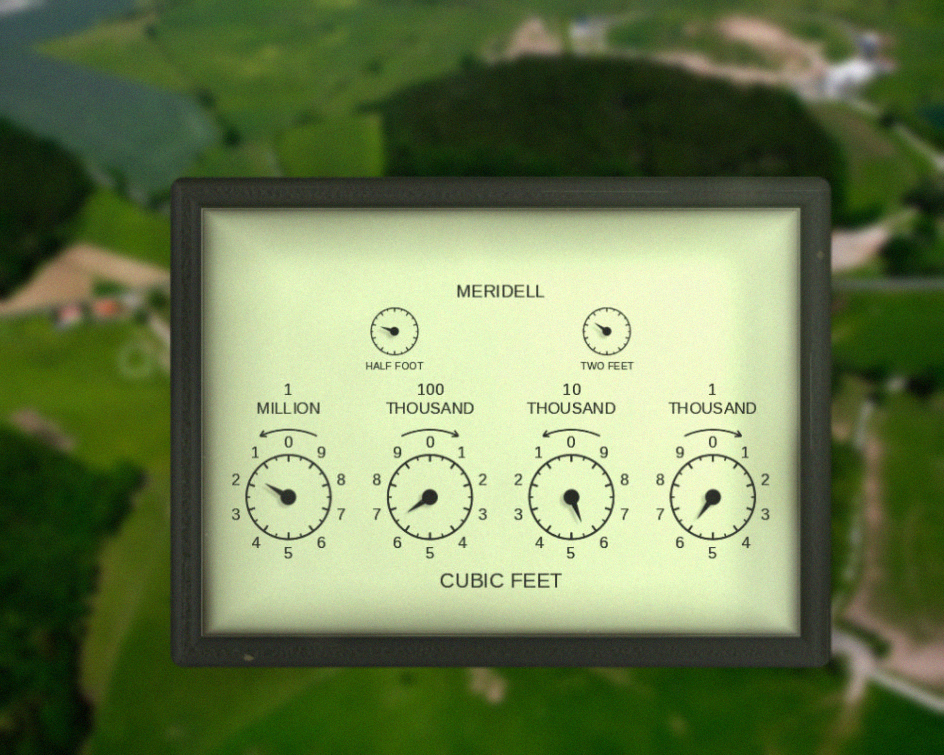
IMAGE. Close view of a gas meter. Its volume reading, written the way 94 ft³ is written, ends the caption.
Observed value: 165600 ft³
